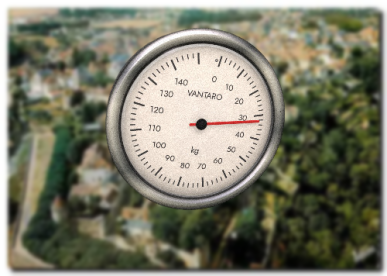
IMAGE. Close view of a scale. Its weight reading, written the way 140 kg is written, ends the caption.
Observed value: 32 kg
